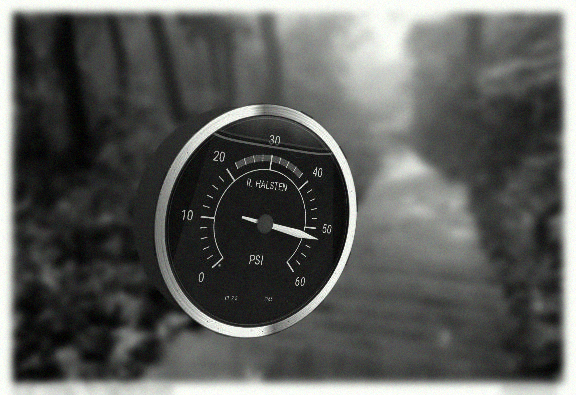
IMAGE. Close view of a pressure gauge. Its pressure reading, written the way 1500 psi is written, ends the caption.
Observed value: 52 psi
